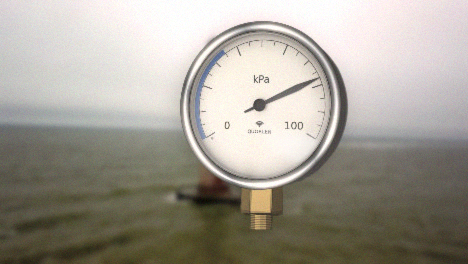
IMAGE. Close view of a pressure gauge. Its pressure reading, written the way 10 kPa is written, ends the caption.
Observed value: 77.5 kPa
